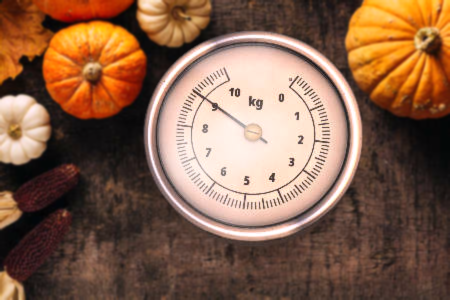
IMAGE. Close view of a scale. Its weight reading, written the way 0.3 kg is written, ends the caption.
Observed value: 9 kg
